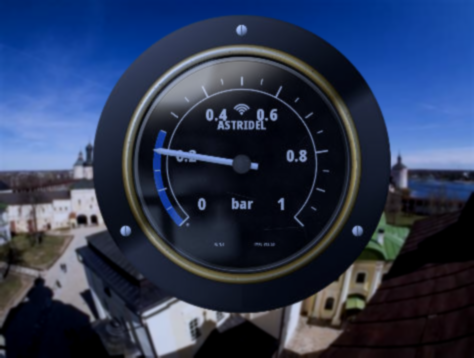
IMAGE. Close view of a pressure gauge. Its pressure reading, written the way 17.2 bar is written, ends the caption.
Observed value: 0.2 bar
